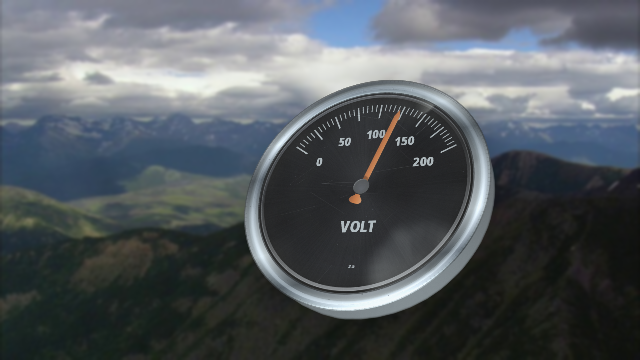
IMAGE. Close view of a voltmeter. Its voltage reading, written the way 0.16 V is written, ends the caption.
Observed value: 125 V
